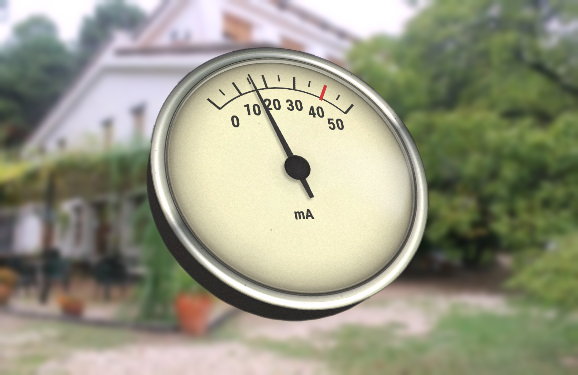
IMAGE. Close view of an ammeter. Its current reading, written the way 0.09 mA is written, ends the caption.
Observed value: 15 mA
